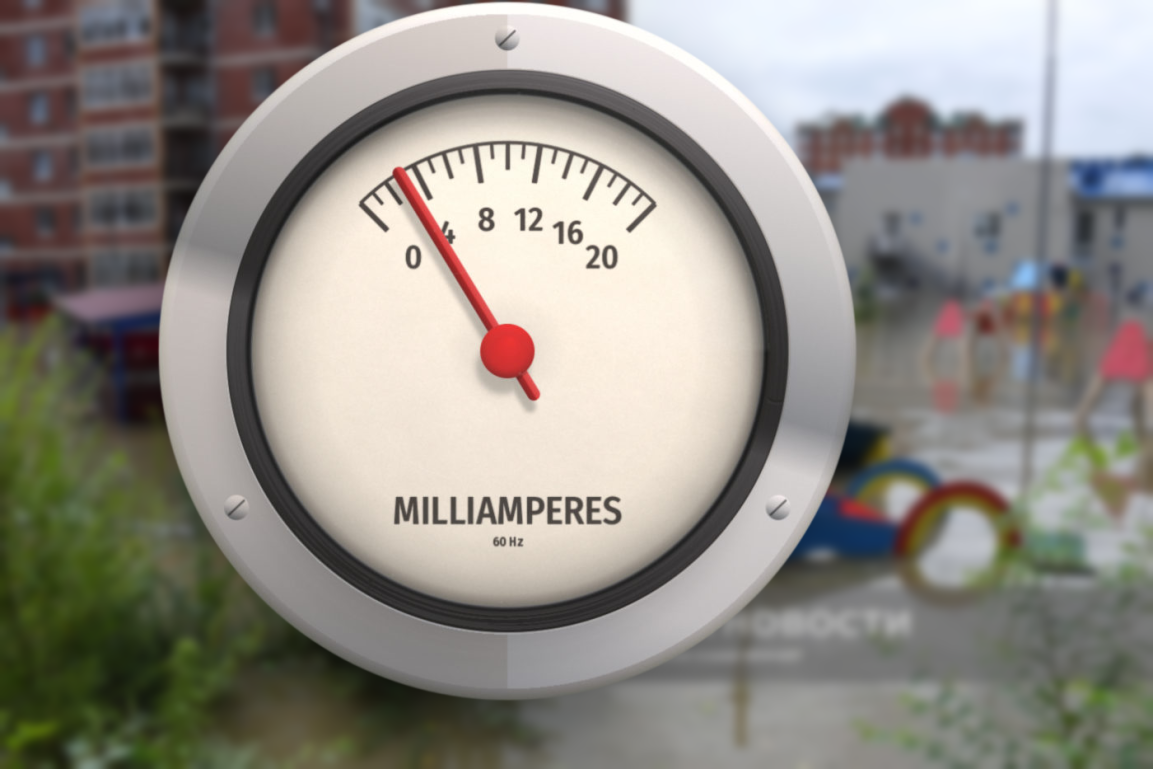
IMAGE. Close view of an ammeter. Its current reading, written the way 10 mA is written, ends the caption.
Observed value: 3 mA
